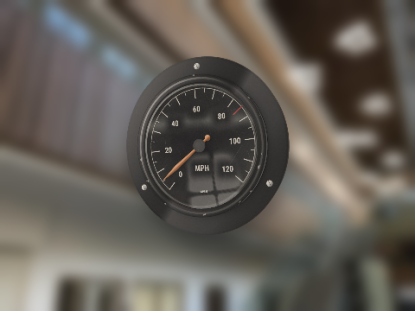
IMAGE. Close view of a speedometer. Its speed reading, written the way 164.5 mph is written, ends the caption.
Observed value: 5 mph
